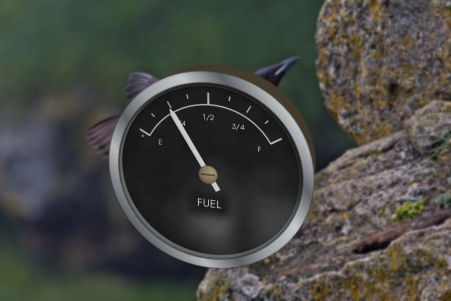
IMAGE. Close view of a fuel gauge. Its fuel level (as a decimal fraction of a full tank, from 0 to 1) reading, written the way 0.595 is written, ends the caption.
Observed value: 0.25
